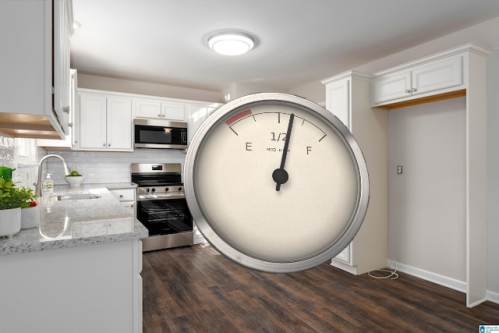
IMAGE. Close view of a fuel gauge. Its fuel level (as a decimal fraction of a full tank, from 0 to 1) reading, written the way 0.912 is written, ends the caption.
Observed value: 0.625
